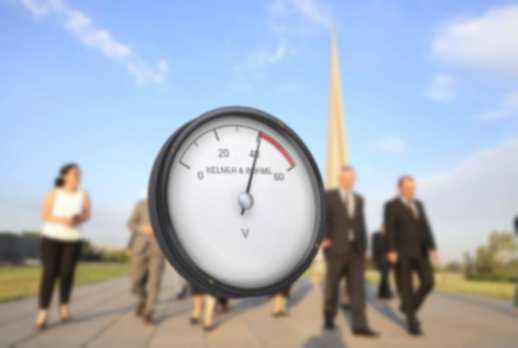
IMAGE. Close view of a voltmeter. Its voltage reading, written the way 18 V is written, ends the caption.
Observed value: 40 V
